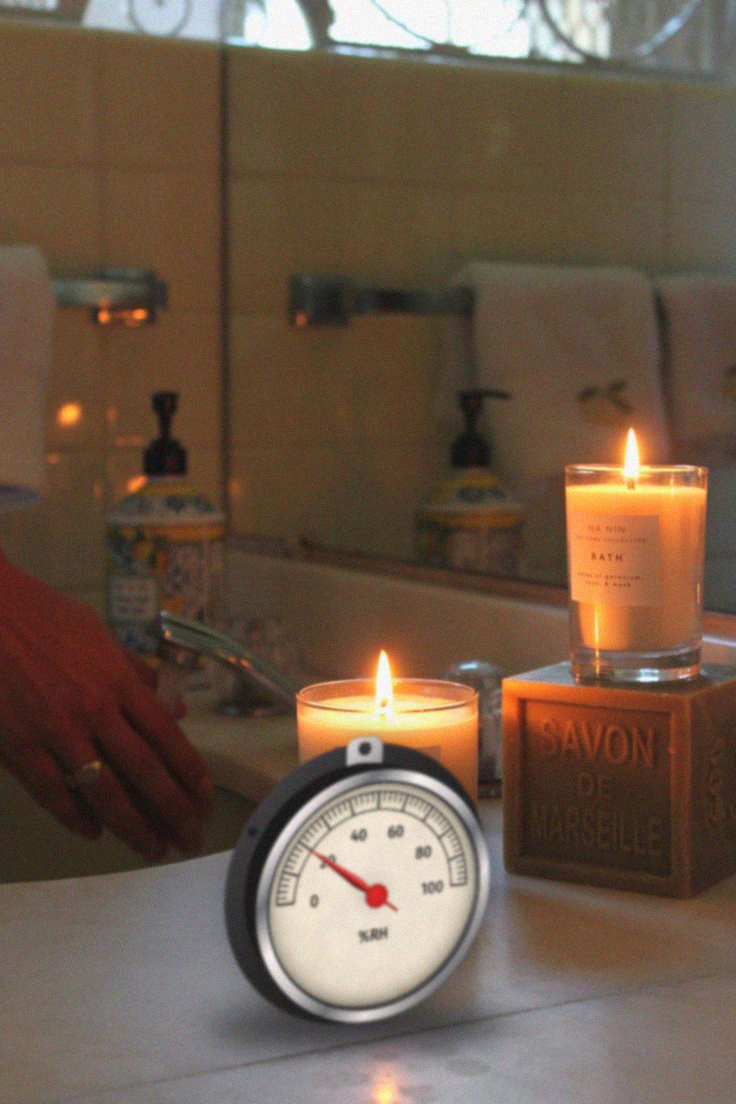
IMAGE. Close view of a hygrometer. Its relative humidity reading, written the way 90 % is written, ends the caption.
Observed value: 20 %
